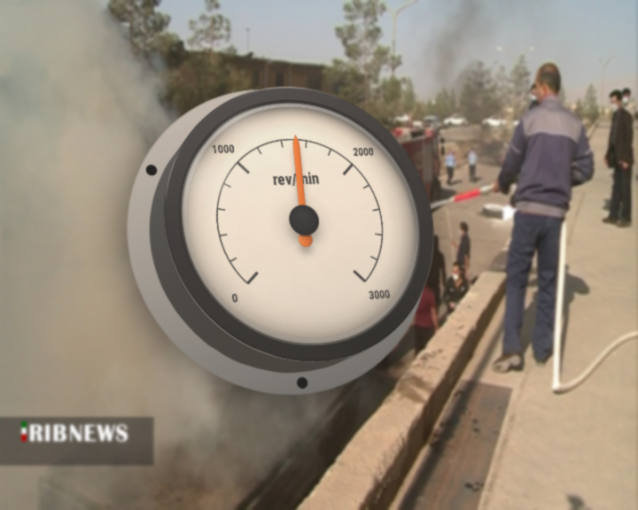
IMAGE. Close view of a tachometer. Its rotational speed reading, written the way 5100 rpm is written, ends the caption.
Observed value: 1500 rpm
